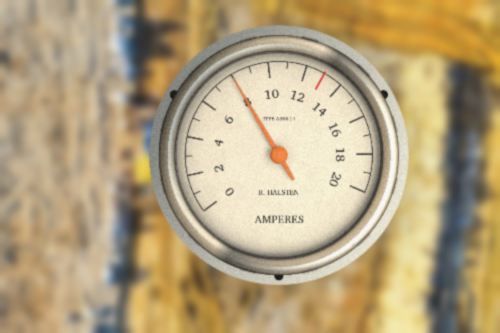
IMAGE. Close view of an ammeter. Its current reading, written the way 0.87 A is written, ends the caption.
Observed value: 8 A
